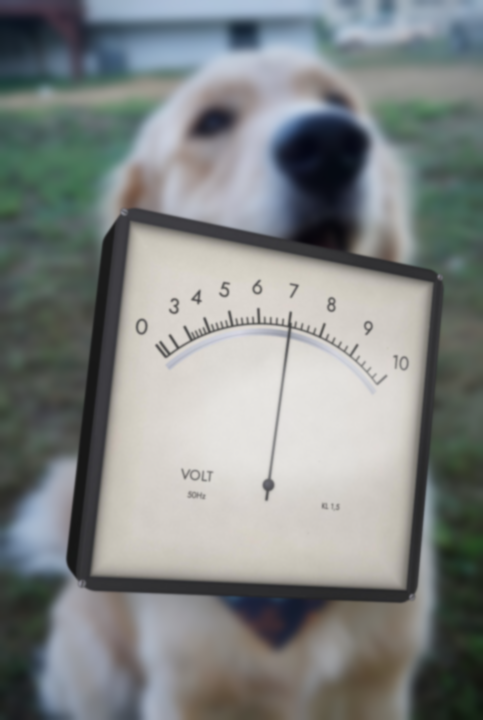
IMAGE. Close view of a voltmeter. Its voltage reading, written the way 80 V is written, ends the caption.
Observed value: 7 V
